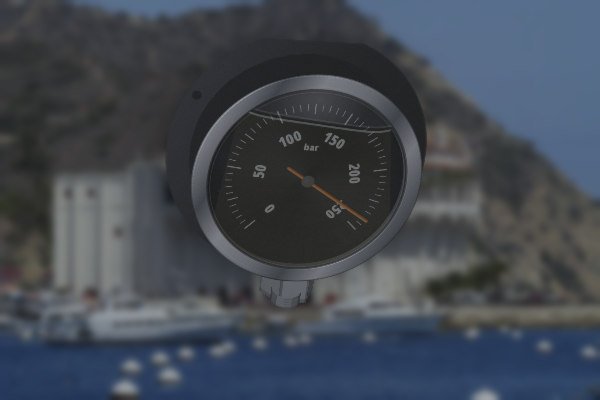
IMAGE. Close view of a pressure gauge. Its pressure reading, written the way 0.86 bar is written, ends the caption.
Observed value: 240 bar
